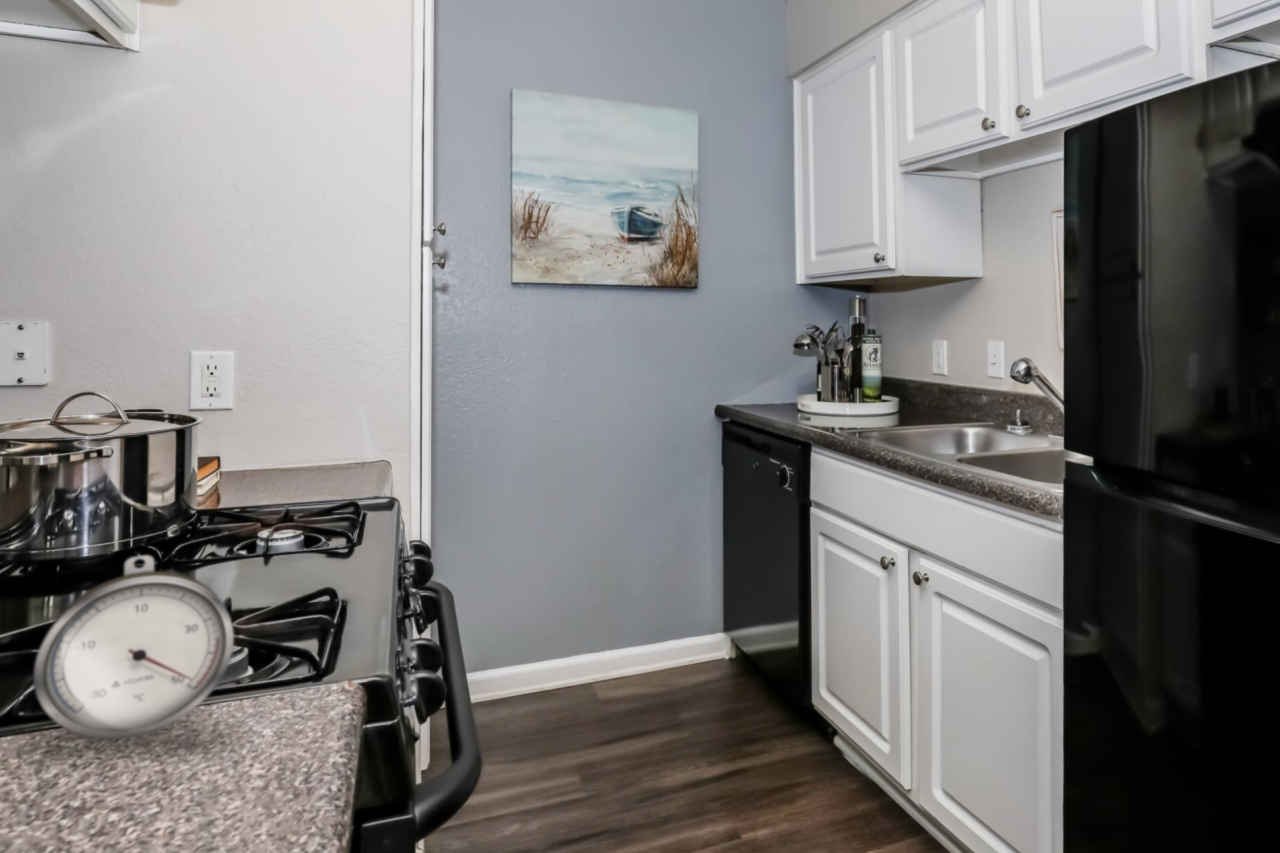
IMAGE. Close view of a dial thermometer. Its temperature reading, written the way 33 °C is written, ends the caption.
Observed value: 48 °C
